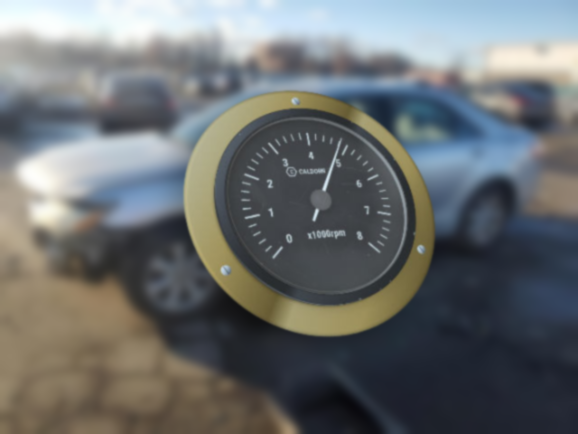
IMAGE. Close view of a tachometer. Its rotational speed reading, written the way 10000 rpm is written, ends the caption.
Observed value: 4800 rpm
